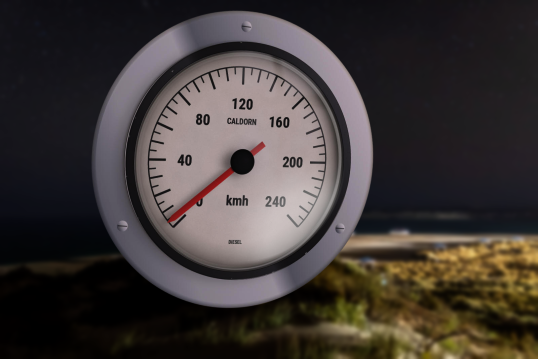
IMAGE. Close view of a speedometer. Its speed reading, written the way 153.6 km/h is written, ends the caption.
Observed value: 5 km/h
